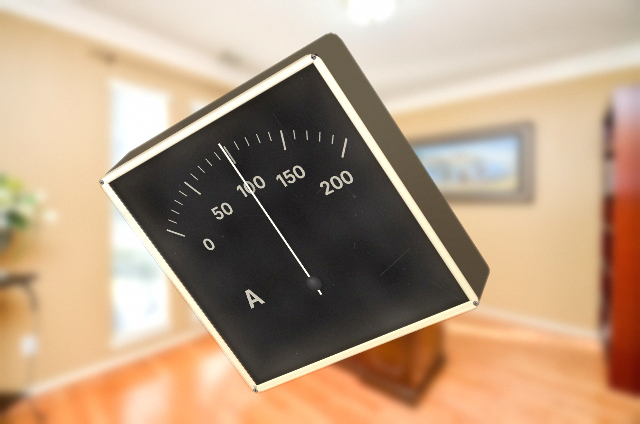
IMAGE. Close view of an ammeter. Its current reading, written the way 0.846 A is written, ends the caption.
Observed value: 100 A
